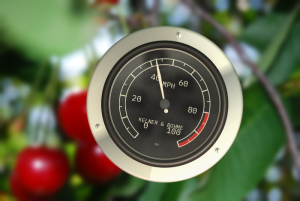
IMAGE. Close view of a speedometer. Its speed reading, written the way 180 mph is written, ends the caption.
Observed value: 42.5 mph
